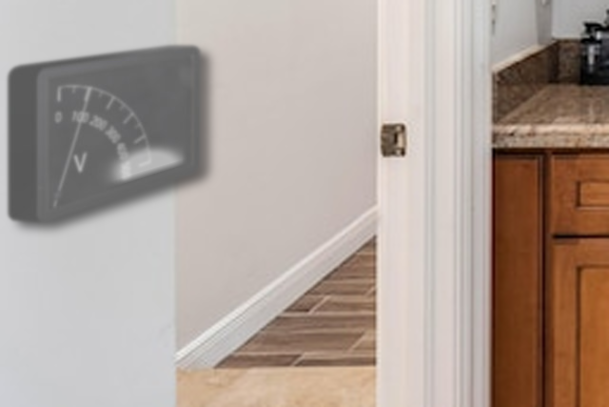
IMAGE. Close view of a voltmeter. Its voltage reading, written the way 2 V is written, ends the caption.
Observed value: 100 V
